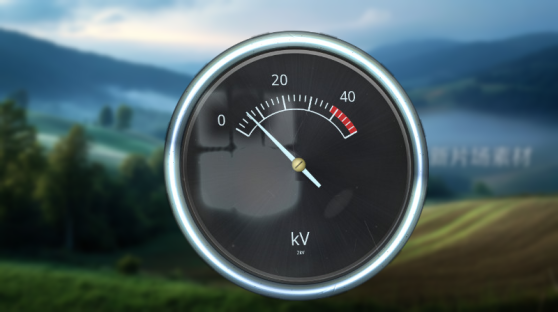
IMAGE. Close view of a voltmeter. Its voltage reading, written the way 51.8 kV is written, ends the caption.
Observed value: 6 kV
